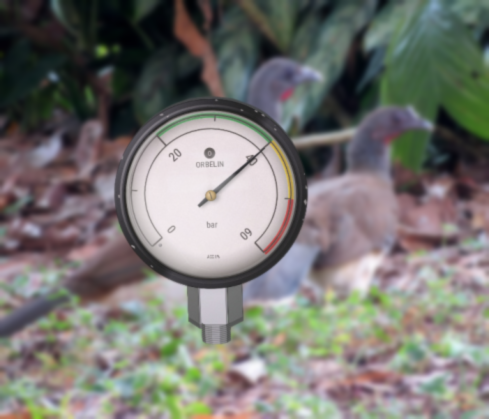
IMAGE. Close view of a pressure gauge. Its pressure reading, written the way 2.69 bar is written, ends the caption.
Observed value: 40 bar
